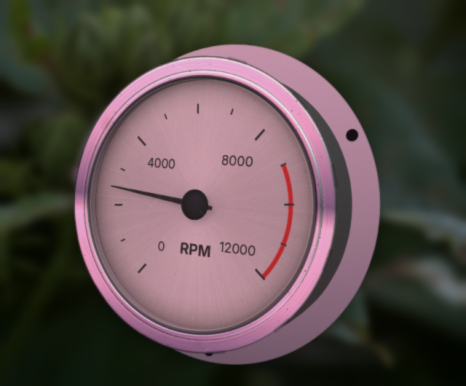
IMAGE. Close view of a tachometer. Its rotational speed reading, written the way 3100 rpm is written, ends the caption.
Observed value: 2500 rpm
